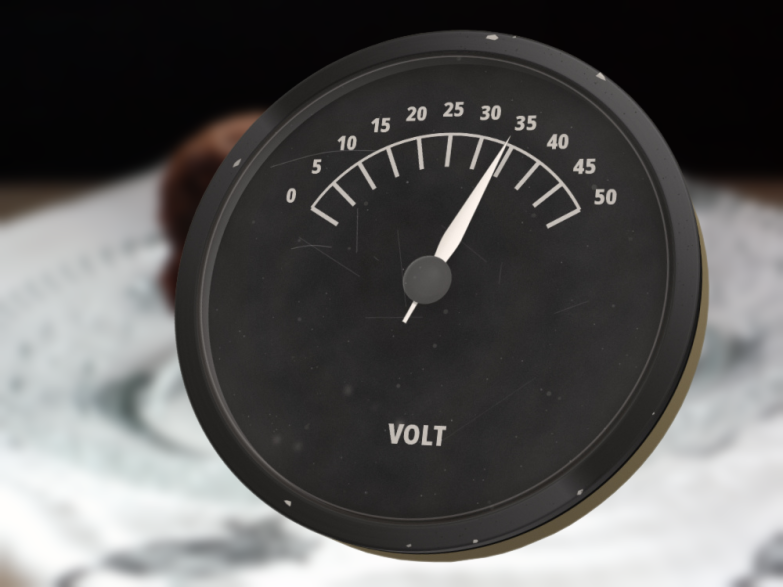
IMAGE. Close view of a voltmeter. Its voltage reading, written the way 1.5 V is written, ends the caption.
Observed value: 35 V
